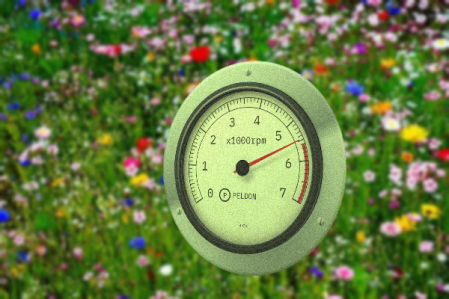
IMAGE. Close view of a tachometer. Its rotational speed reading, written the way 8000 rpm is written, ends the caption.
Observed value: 5500 rpm
